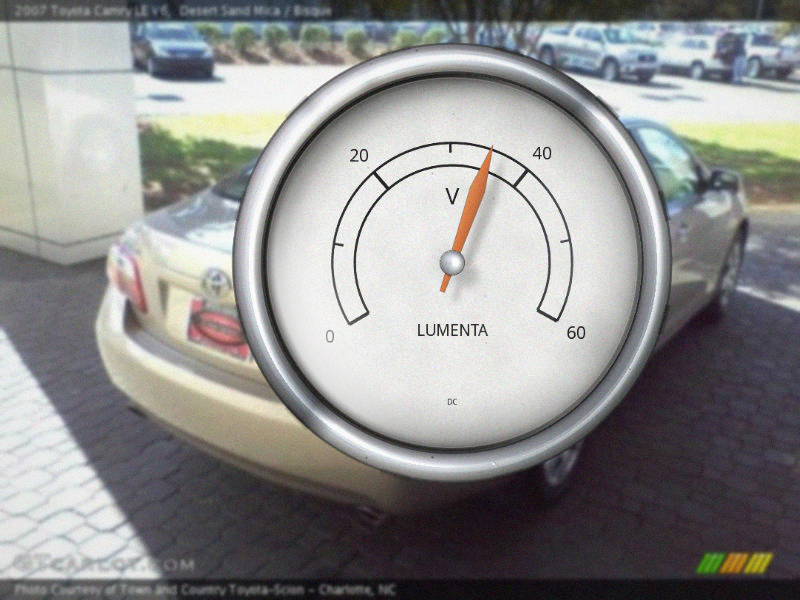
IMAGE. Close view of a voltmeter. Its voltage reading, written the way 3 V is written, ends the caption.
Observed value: 35 V
